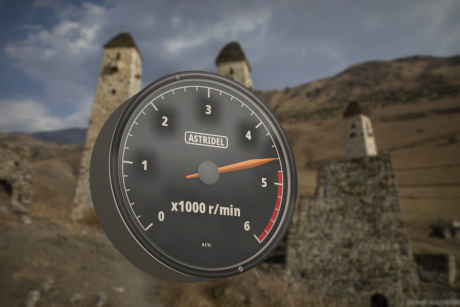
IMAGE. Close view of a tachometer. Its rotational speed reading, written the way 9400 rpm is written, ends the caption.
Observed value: 4600 rpm
